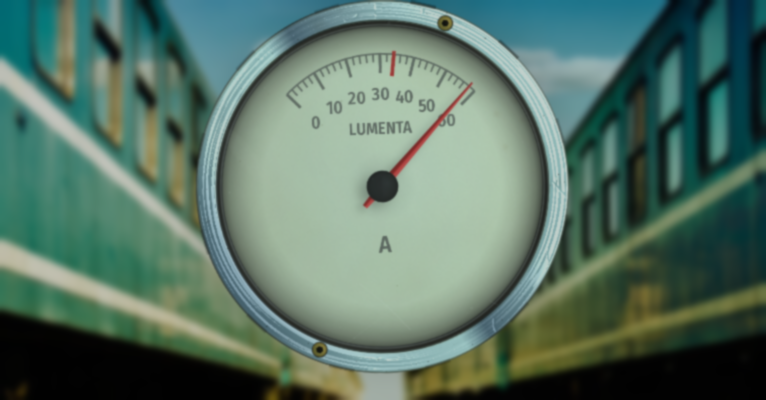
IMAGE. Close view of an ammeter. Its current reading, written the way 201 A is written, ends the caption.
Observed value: 58 A
